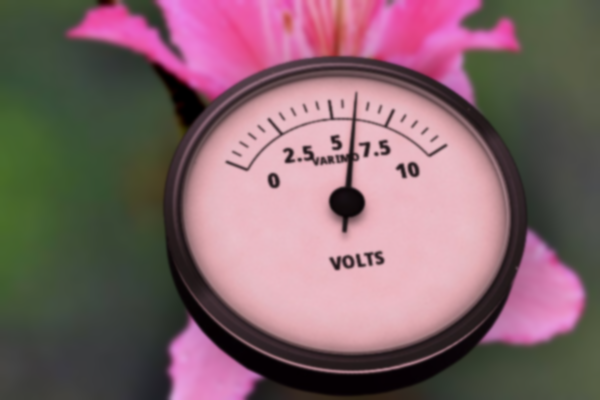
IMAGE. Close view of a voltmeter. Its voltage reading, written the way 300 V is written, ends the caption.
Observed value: 6 V
